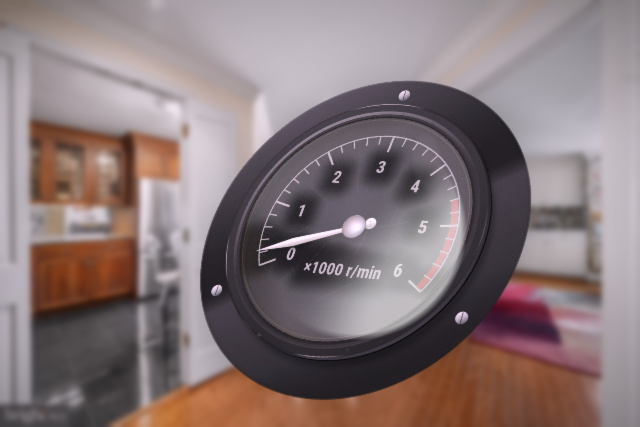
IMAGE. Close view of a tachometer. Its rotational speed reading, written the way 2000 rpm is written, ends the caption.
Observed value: 200 rpm
